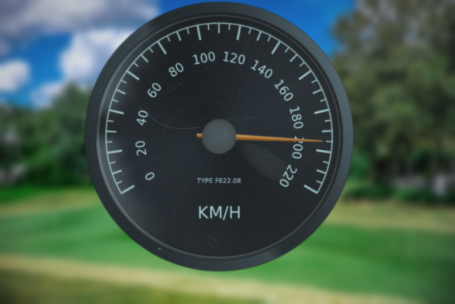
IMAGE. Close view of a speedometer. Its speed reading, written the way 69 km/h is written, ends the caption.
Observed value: 195 km/h
